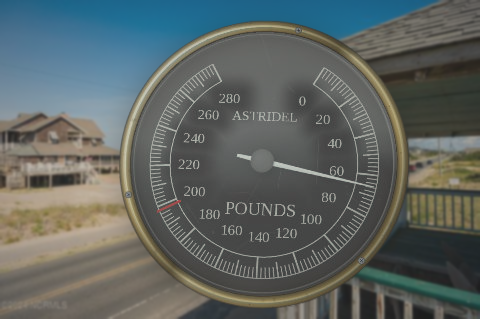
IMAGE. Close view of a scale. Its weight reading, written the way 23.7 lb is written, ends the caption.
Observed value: 66 lb
